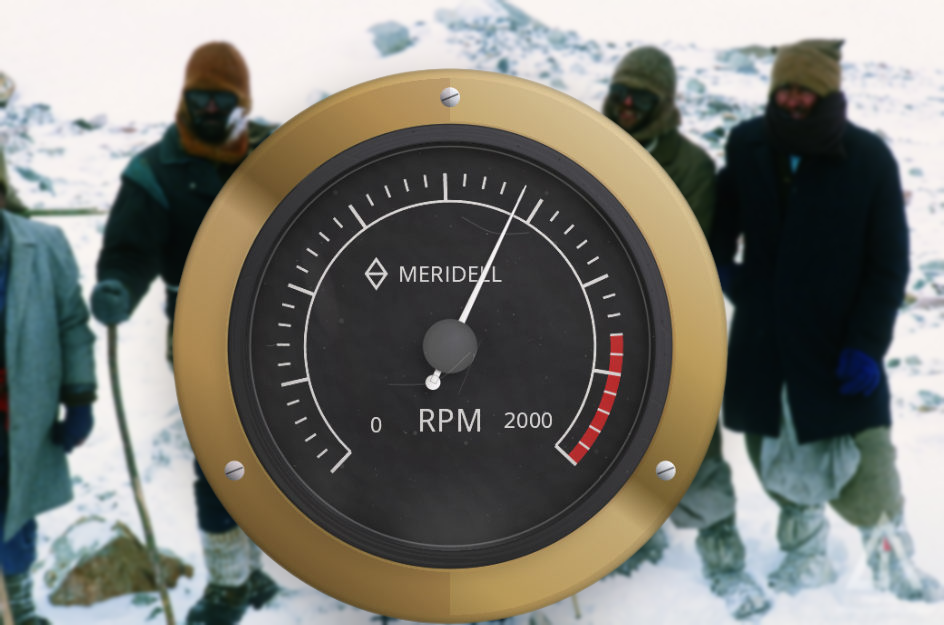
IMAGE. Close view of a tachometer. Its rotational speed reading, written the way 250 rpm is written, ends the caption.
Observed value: 1200 rpm
